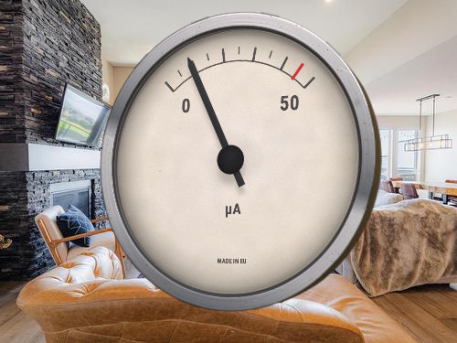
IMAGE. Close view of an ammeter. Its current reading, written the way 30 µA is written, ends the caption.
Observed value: 10 µA
